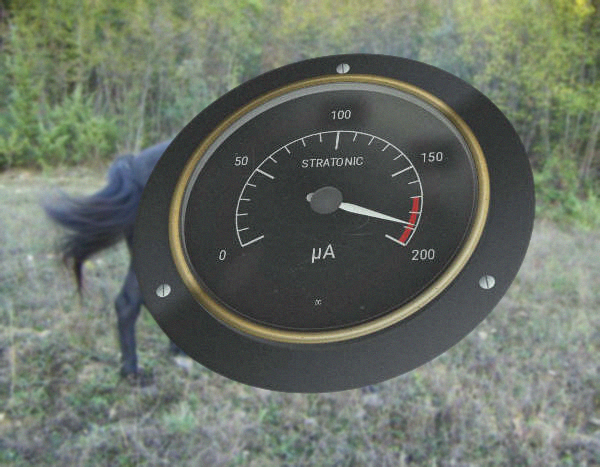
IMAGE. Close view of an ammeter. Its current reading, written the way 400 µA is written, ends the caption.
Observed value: 190 µA
